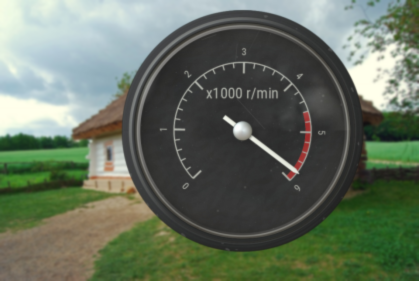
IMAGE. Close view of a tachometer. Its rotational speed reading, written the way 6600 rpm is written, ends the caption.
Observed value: 5800 rpm
